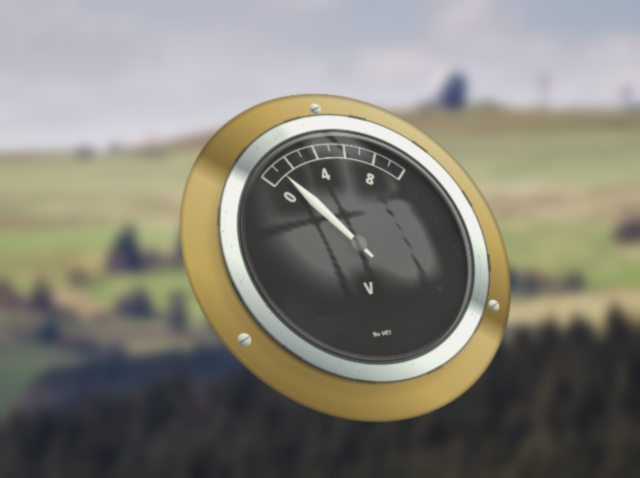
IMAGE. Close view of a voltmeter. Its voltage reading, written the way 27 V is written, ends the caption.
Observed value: 1 V
